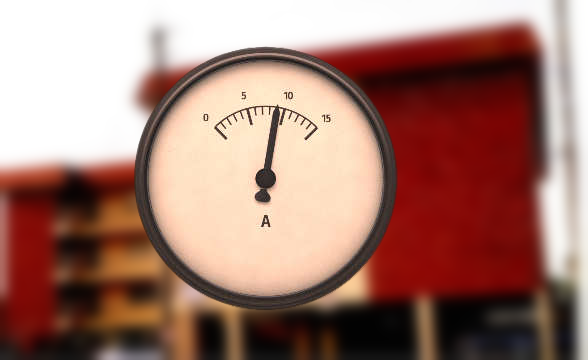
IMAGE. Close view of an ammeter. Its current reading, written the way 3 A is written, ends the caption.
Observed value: 9 A
